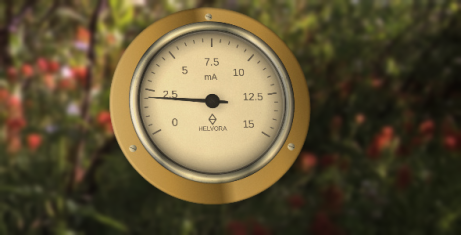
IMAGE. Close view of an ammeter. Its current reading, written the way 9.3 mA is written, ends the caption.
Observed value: 2 mA
